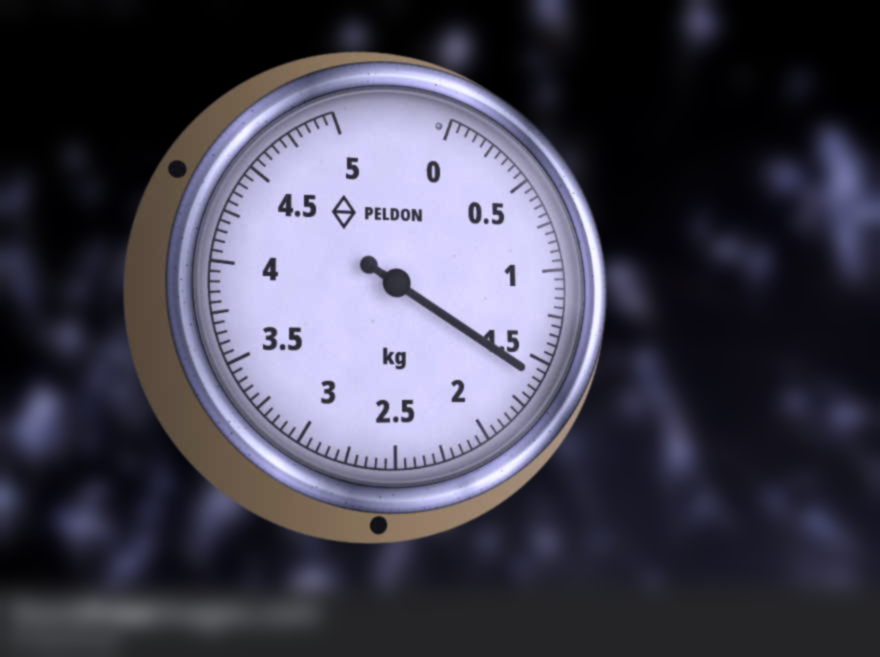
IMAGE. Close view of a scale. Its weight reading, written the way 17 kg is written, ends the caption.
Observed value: 1.6 kg
